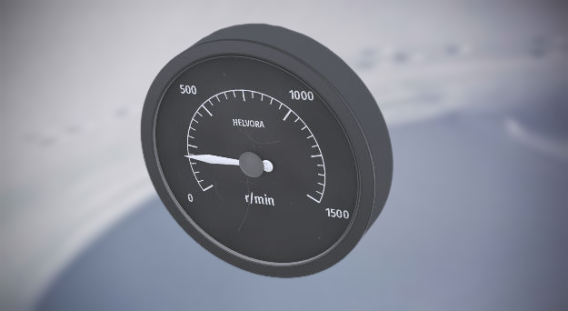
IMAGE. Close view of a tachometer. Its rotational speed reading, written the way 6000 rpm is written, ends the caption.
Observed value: 200 rpm
